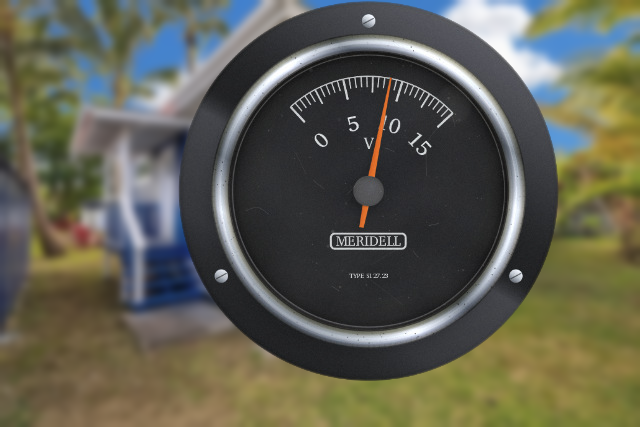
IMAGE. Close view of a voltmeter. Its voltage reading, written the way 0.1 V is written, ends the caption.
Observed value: 9 V
